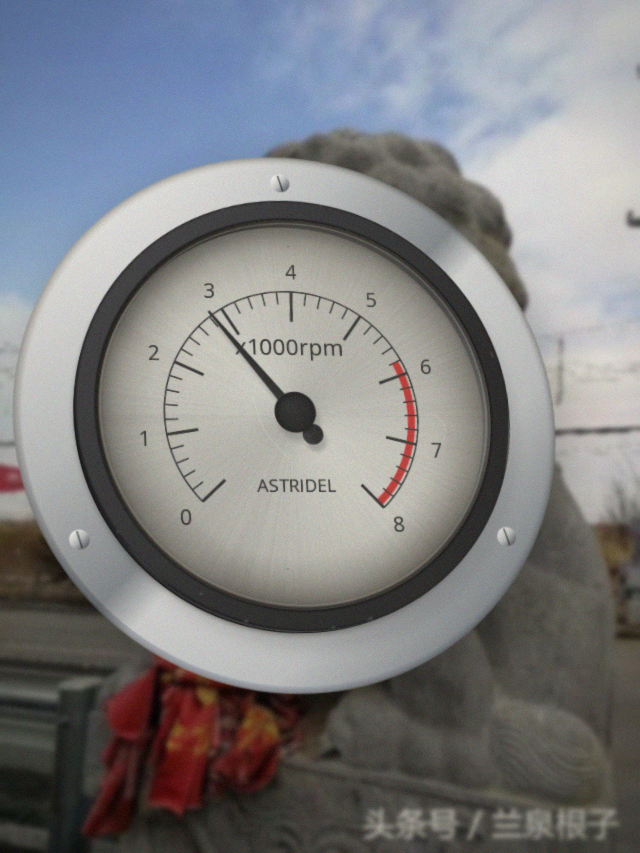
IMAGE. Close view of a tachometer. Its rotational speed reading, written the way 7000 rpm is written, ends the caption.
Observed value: 2800 rpm
